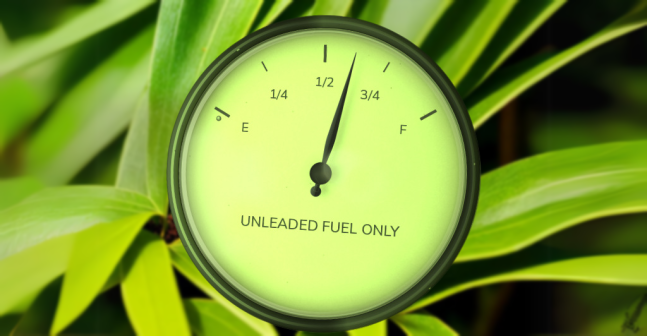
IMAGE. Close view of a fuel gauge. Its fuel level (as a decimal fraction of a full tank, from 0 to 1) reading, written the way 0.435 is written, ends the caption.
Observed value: 0.625
